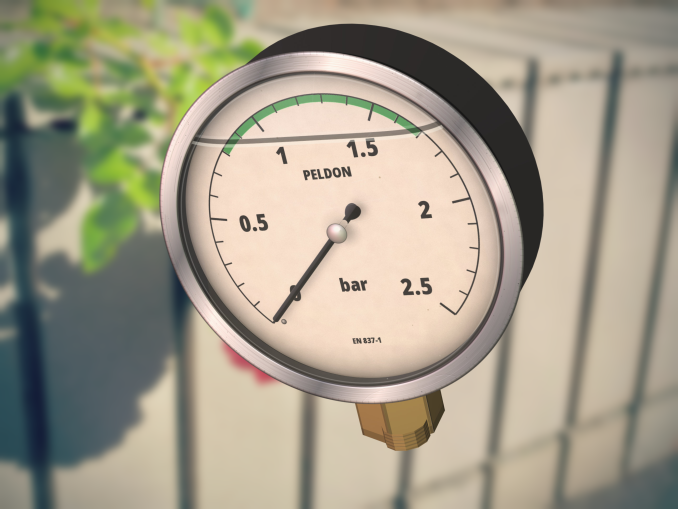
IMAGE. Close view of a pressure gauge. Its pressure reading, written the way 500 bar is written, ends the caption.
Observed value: 0 bar
